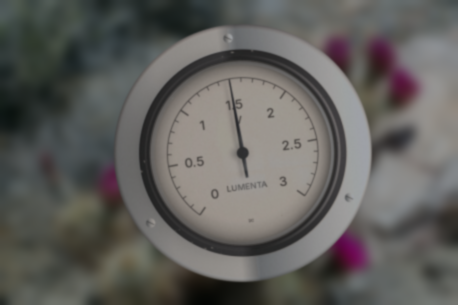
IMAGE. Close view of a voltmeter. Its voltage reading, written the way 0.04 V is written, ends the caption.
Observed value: 1.5 V
